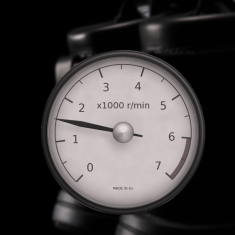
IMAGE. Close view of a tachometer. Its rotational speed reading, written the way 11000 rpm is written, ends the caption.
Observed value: 1500 rpm
